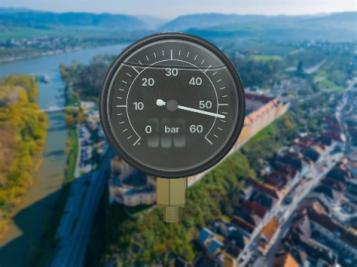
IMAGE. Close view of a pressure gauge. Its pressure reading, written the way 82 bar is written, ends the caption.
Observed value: 53 bar
